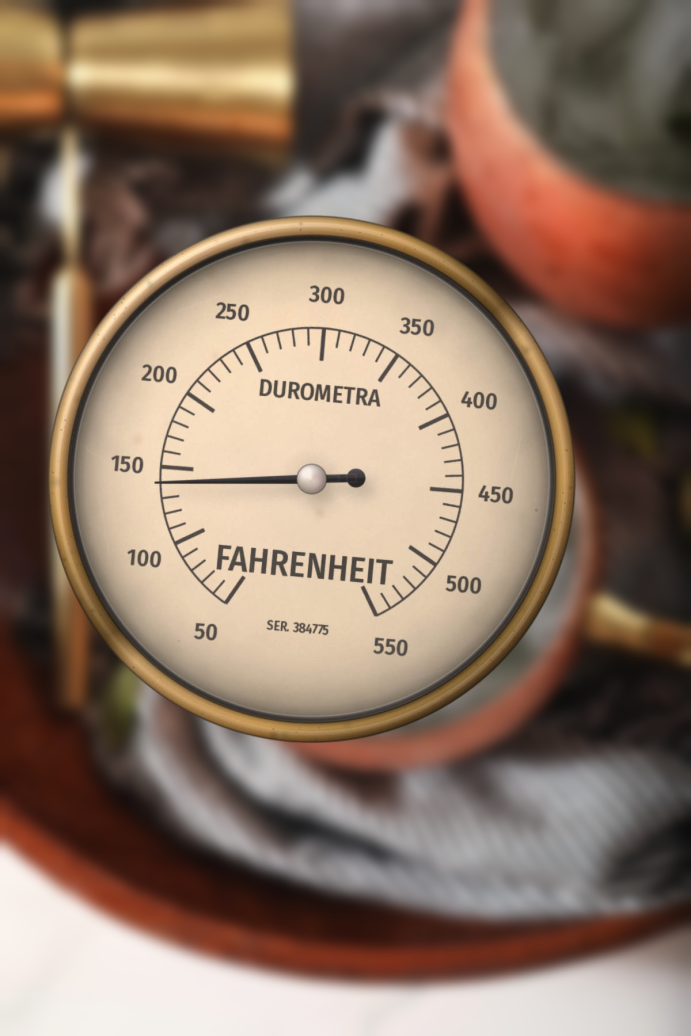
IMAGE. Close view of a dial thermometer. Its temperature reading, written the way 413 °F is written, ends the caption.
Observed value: 140 °F
